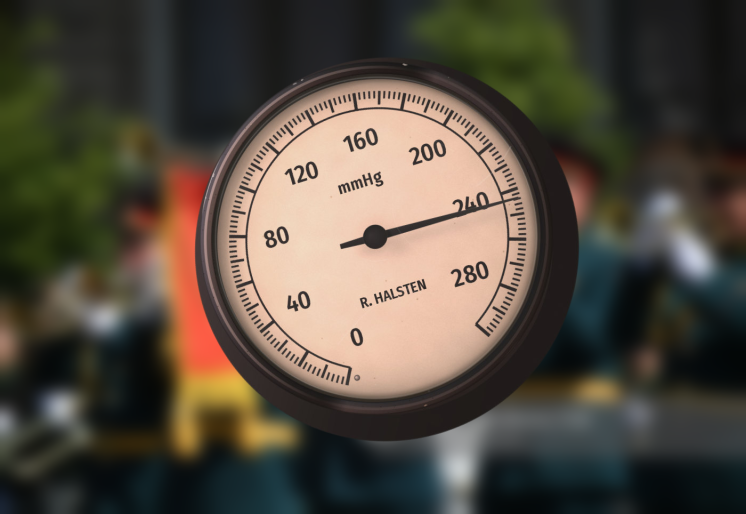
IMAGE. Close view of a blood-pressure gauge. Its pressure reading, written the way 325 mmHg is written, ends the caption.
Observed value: 244 mmHg
